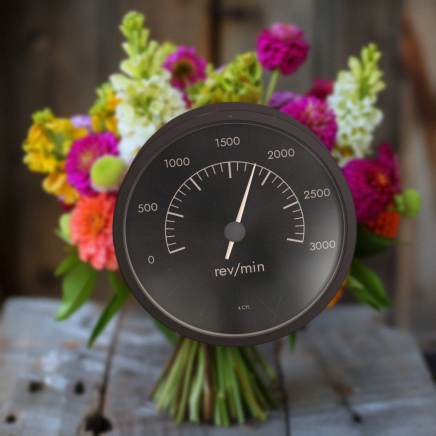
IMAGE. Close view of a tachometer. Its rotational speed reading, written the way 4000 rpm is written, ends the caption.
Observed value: 1800 rpm
